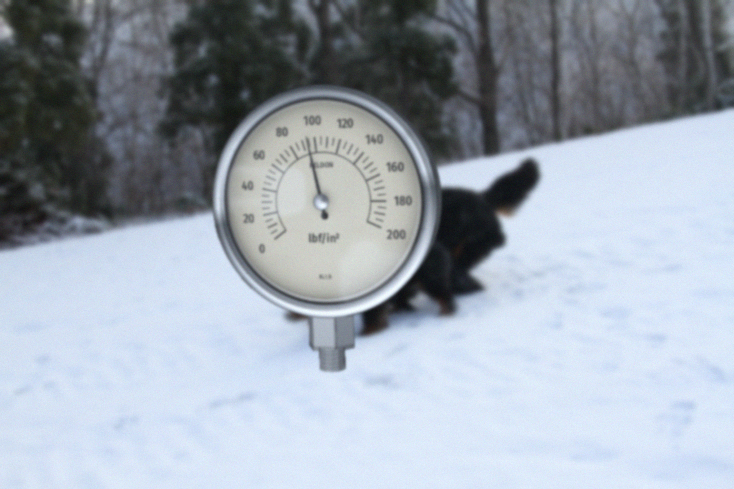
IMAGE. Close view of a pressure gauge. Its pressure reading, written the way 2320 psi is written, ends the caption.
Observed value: 95 psi
